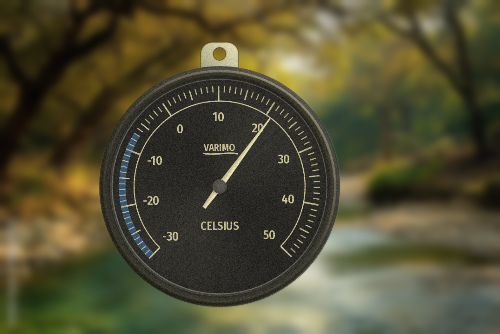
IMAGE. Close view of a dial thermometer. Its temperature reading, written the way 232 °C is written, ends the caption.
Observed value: 21 °C
